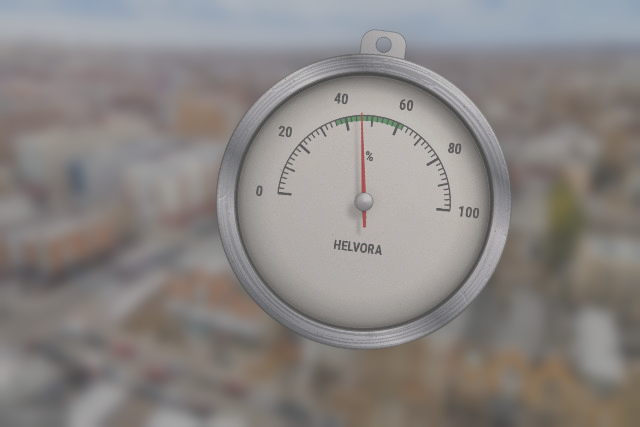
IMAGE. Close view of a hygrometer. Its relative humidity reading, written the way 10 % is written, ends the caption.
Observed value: 46 %
